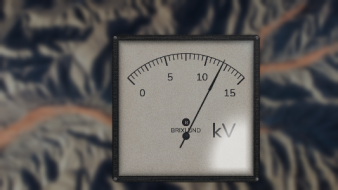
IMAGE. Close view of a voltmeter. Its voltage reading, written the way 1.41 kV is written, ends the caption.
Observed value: 12 kV
